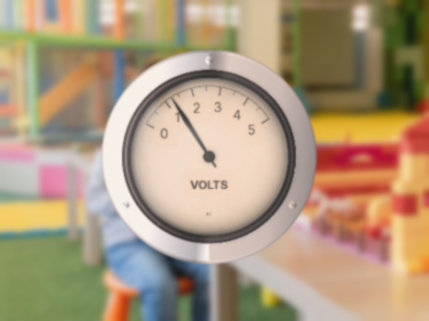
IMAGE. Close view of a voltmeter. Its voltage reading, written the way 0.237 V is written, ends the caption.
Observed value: 1.25 V
